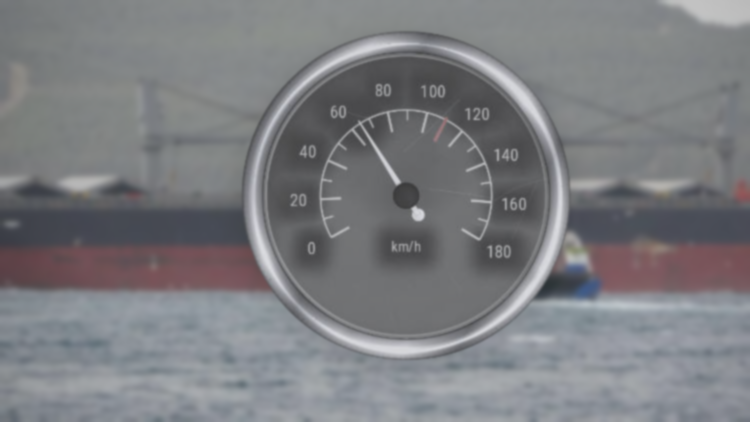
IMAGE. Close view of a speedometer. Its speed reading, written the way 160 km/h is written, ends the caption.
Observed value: 65 km/h
